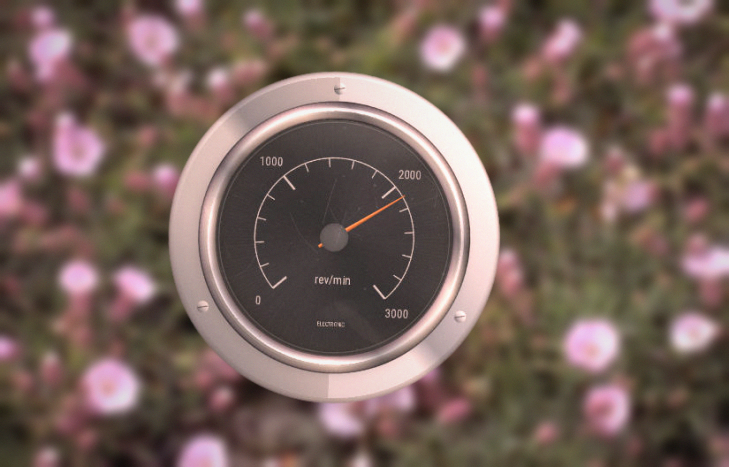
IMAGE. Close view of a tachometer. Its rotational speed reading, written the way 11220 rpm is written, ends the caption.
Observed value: 2100 rpm
